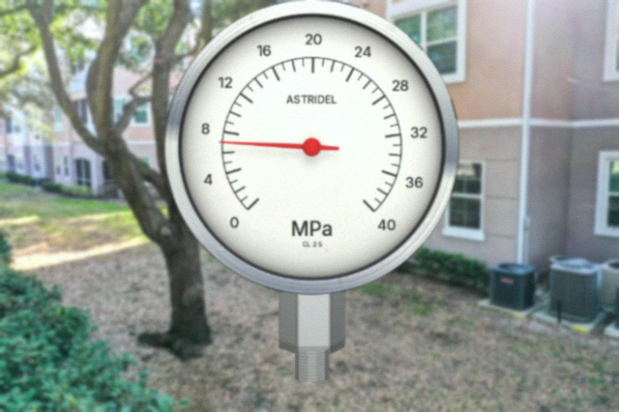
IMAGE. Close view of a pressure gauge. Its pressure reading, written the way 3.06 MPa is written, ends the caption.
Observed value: 7 MPa
